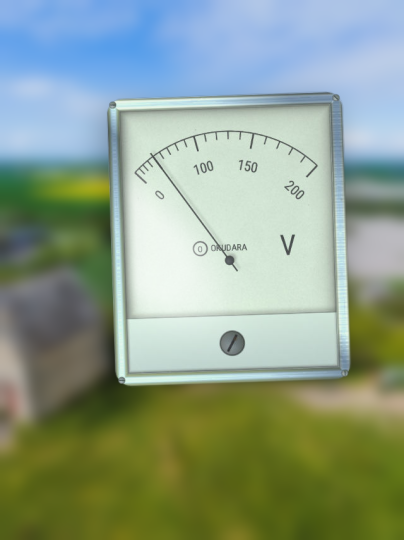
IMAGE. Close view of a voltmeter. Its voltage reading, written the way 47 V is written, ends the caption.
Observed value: 50 V
